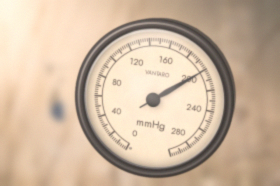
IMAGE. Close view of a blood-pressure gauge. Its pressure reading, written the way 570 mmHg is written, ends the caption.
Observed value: 200 mmHg
